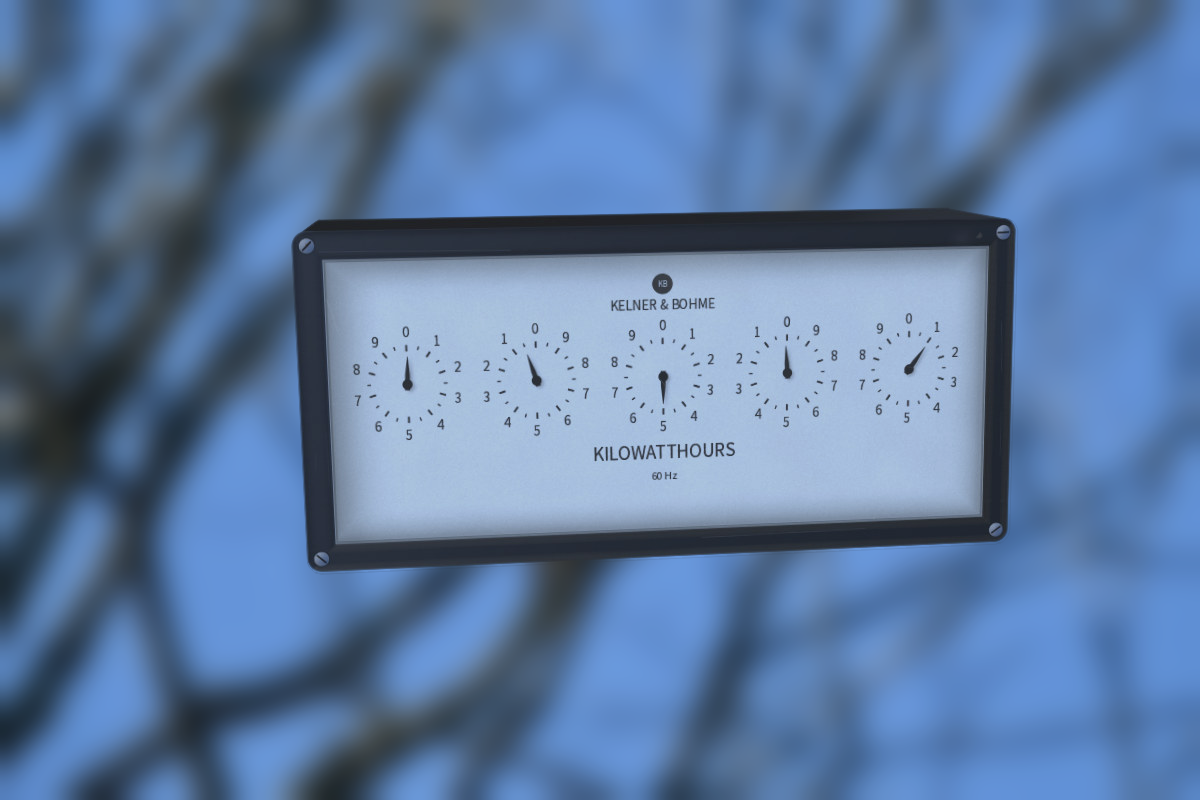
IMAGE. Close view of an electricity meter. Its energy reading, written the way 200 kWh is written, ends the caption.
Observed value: 501 kWh
